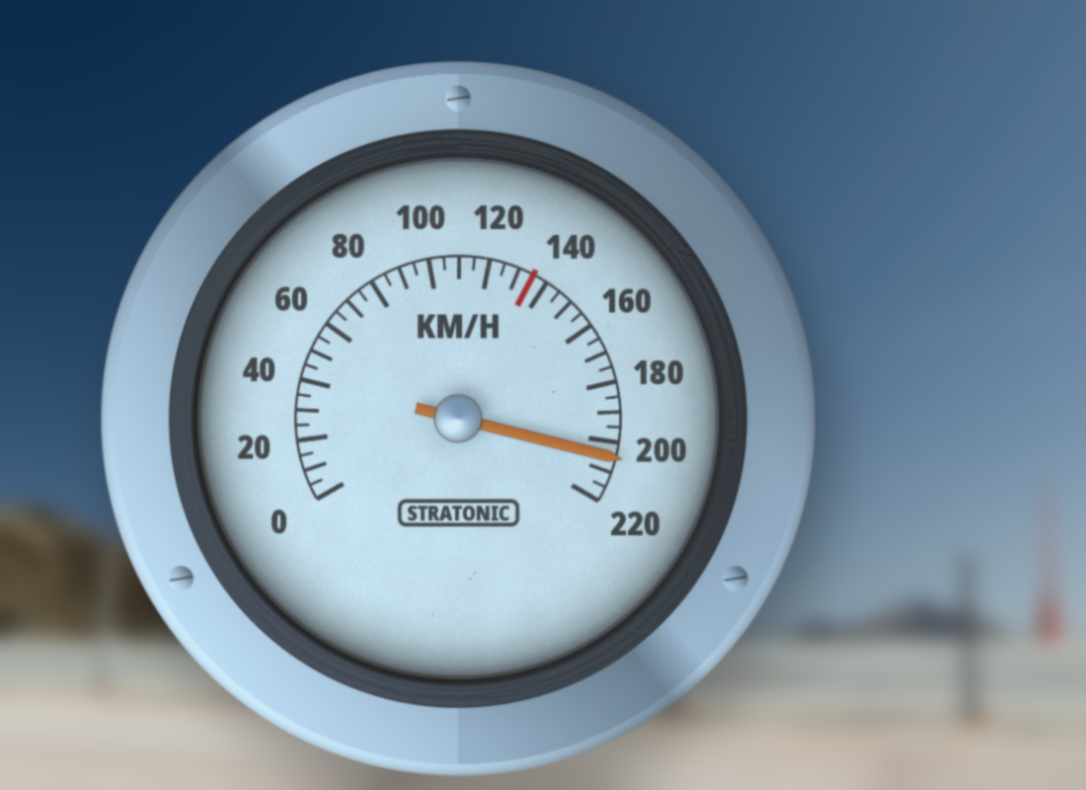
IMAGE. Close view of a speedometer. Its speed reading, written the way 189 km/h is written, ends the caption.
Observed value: 205 km/h
